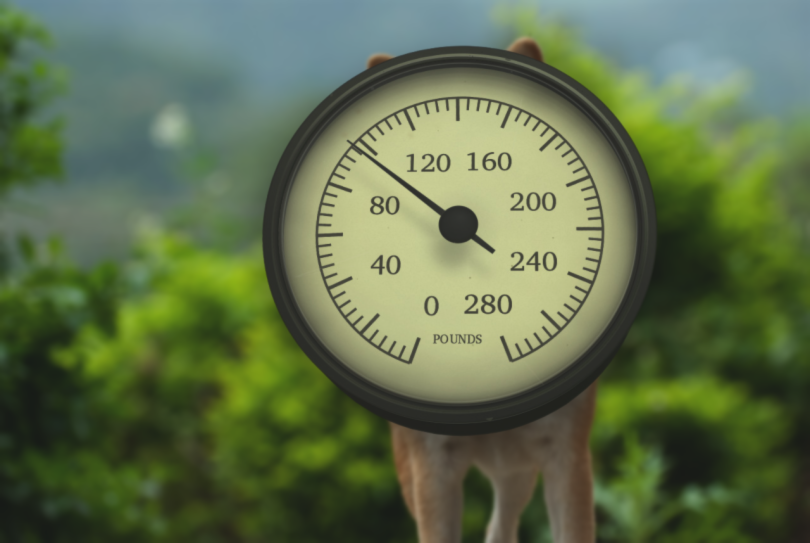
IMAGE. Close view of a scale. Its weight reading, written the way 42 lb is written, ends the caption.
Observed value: 96 lb
